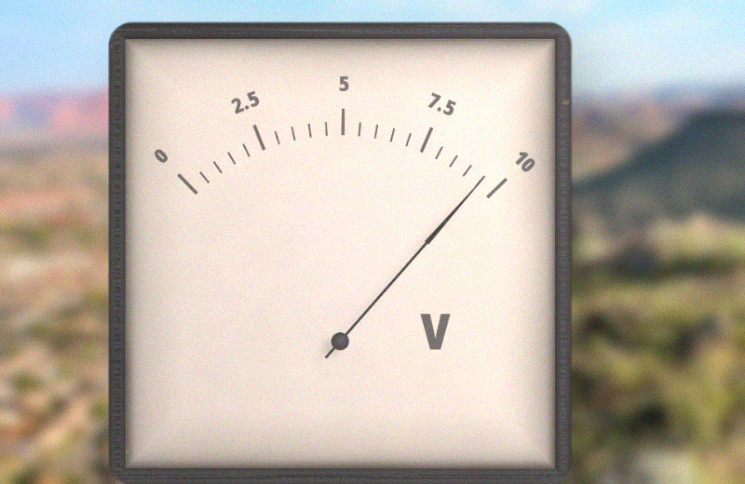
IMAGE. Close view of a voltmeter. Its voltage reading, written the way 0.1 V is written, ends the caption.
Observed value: 9.5 V
